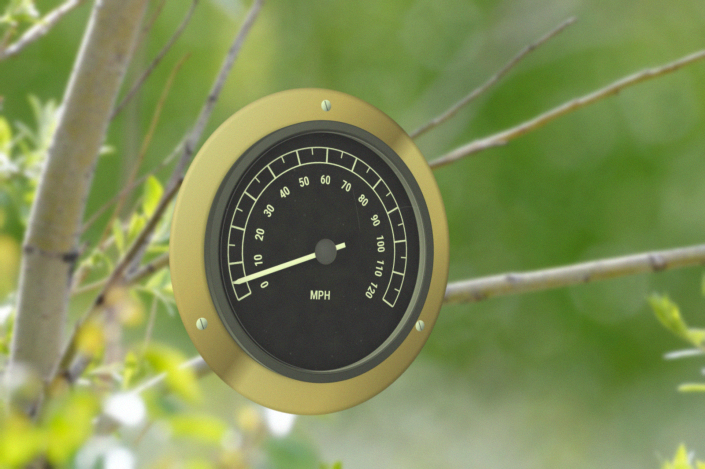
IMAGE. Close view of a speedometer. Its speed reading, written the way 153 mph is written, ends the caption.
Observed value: 5 mph
